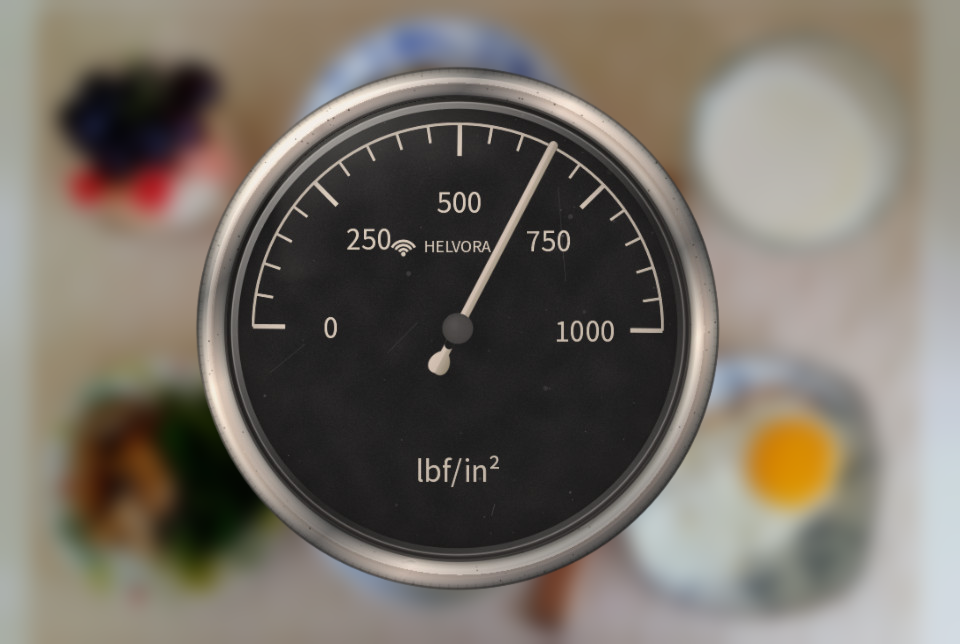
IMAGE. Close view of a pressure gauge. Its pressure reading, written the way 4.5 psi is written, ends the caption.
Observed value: 650 psi
